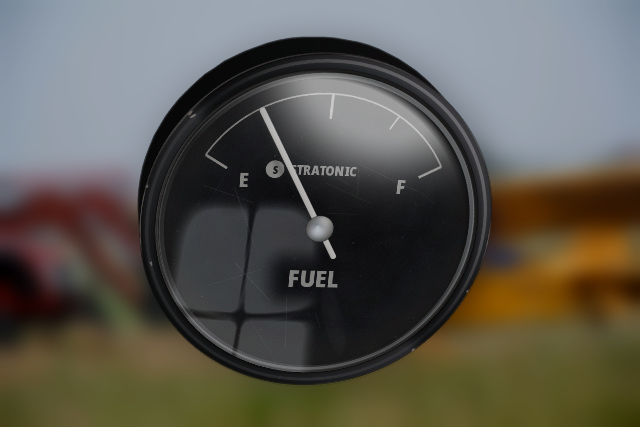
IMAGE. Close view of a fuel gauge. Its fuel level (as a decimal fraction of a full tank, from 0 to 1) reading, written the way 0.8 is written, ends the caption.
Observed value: 0.25
